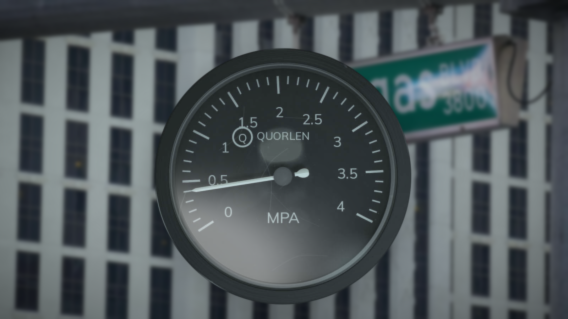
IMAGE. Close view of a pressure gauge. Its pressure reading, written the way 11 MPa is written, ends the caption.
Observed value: 0.4 MPa
